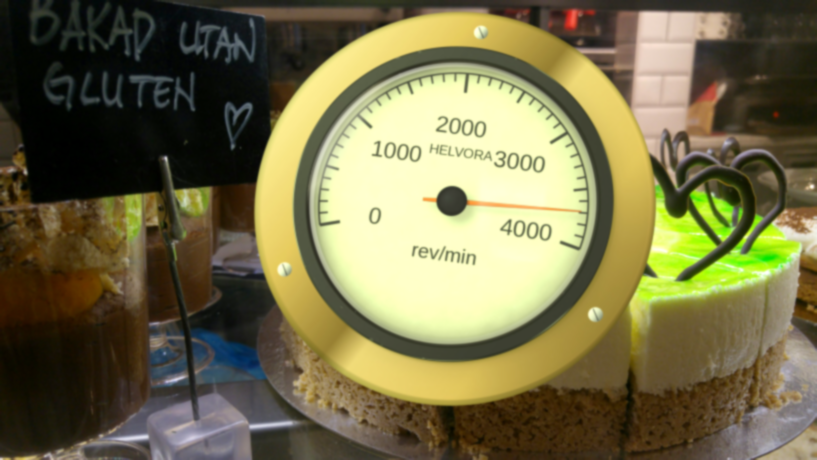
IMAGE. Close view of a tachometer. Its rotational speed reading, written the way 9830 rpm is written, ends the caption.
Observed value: 3700 rpm
